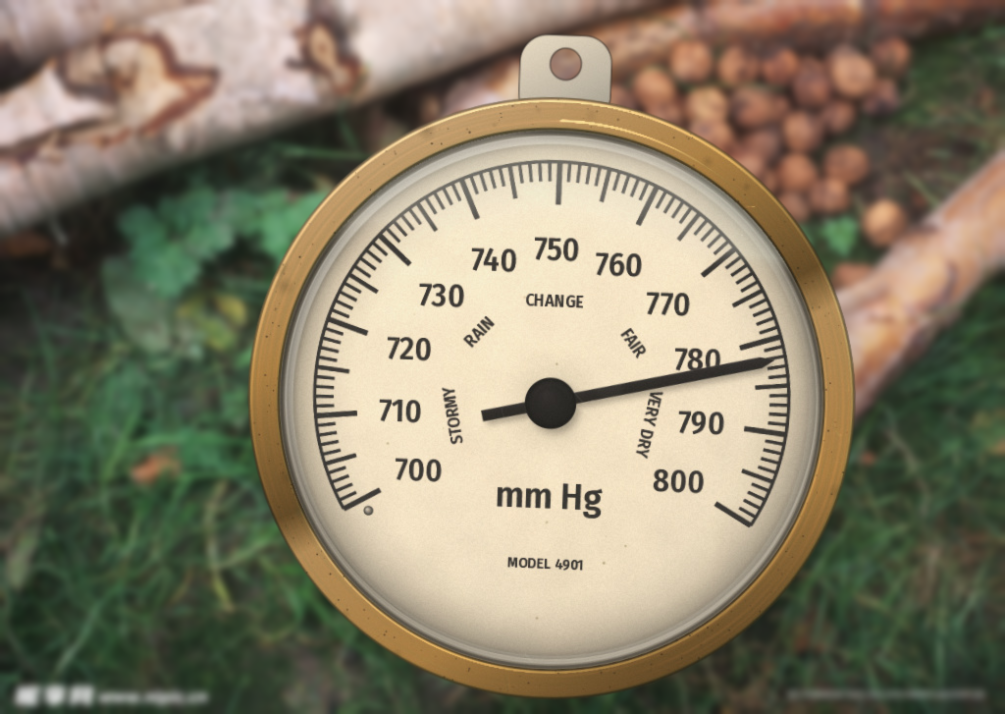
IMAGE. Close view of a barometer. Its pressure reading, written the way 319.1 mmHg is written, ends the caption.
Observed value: 782 mmHg
